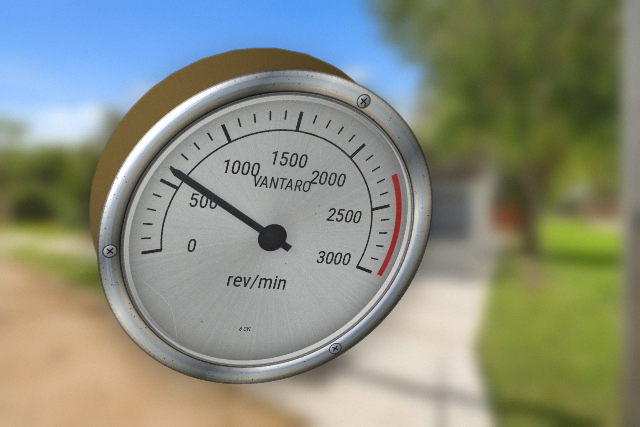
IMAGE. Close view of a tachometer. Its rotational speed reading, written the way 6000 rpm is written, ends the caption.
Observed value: 600 rpm
